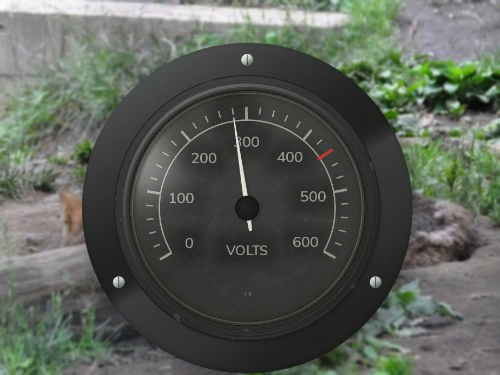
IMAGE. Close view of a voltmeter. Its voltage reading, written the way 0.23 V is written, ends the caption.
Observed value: 280 V
